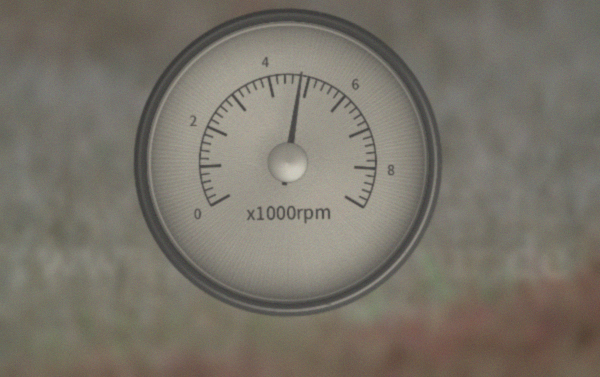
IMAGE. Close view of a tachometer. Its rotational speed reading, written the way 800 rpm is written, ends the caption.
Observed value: 4800 rpm
